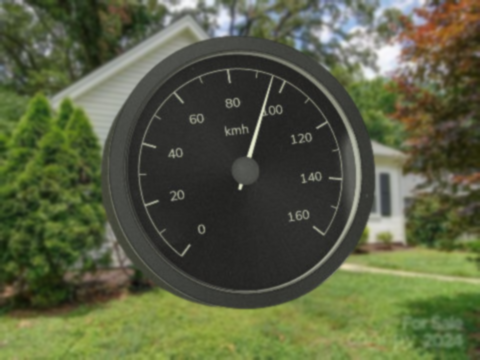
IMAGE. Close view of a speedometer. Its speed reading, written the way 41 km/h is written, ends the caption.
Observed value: 95 km/h
